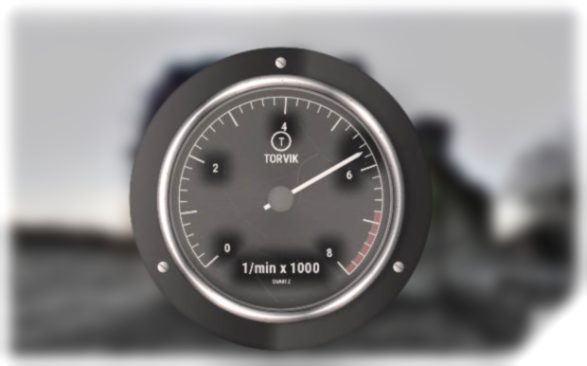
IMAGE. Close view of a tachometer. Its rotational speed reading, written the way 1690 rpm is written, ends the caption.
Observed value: 5700 rpm
